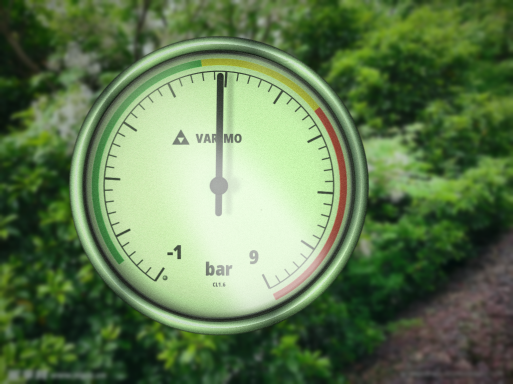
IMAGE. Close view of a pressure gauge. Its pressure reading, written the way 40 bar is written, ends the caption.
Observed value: 3.9 bar
